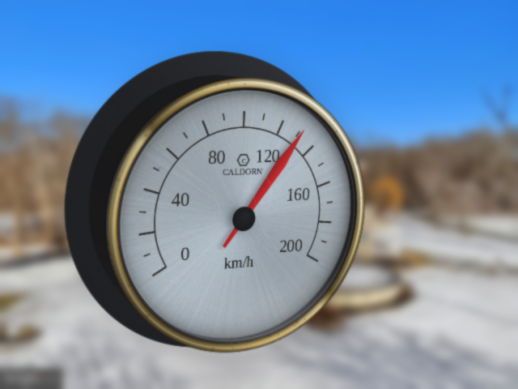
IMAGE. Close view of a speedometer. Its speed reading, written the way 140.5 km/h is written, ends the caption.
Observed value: 130 km/h
